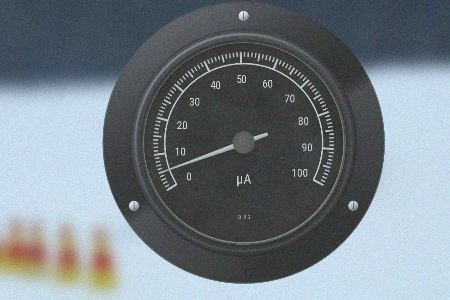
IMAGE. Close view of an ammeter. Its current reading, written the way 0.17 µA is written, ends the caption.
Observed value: 5 µA
